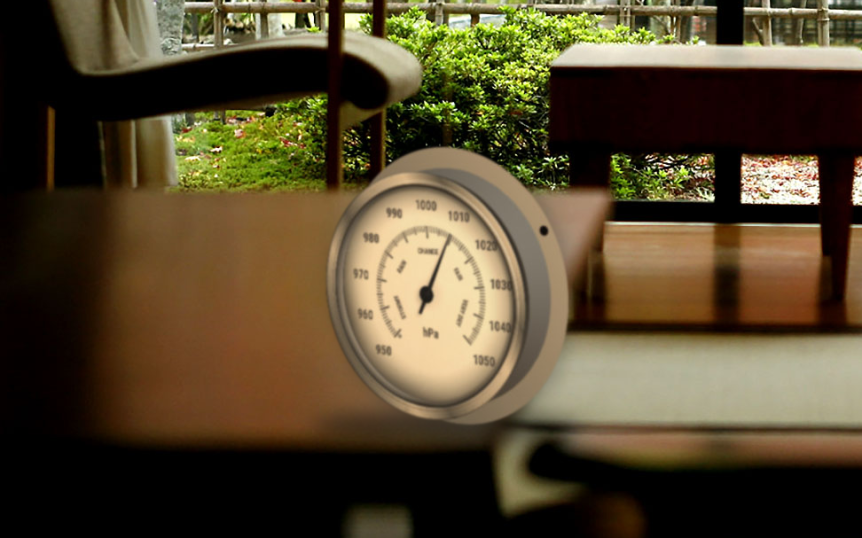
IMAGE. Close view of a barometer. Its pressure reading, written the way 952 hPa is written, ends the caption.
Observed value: 1010 hPa
